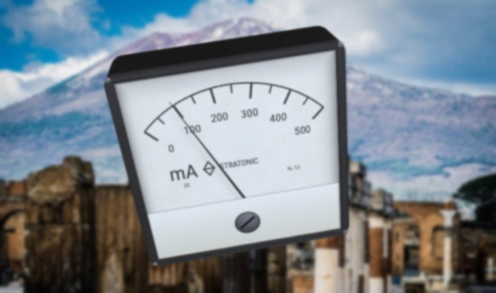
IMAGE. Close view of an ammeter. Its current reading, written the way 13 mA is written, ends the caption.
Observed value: 100 mA
